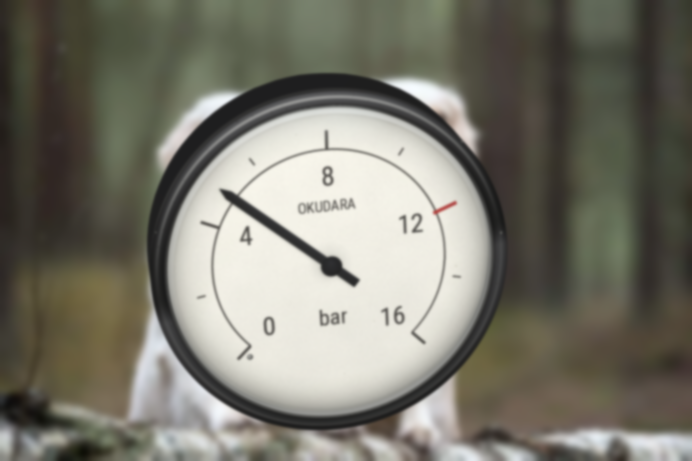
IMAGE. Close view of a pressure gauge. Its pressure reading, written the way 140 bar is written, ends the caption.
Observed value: 5 bar
